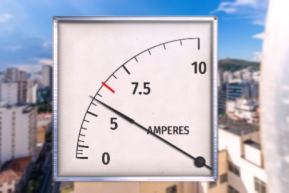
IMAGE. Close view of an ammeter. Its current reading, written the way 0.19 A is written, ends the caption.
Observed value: 5.75 A
